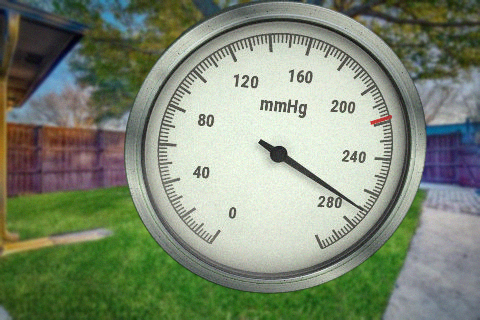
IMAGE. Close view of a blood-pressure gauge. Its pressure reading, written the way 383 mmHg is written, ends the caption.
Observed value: 270 mmHg
